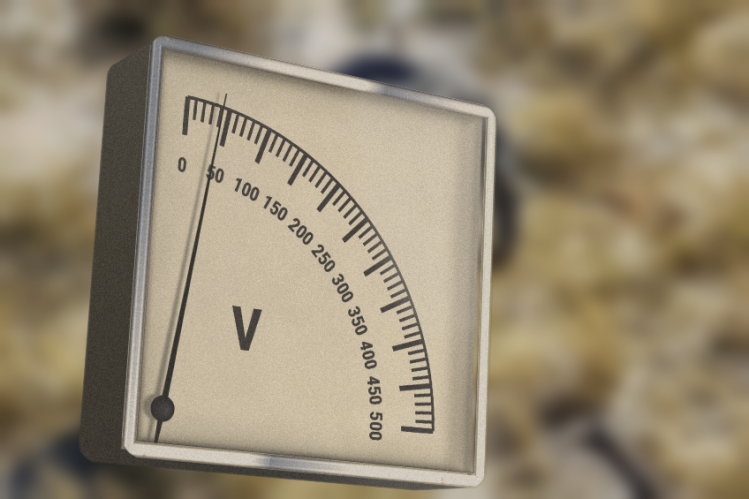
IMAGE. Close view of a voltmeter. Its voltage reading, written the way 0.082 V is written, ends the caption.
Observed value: 40 V
